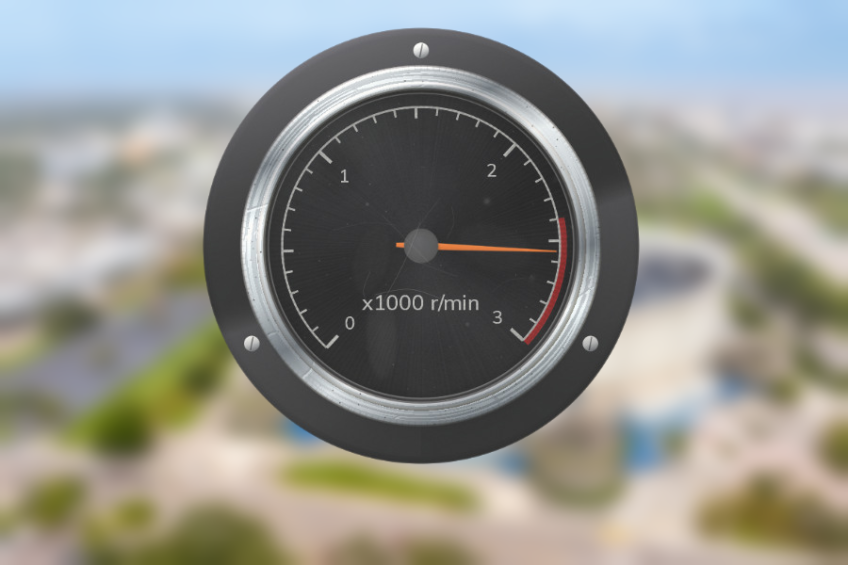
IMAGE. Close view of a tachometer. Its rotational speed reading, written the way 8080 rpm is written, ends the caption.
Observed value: 2550 rpm
